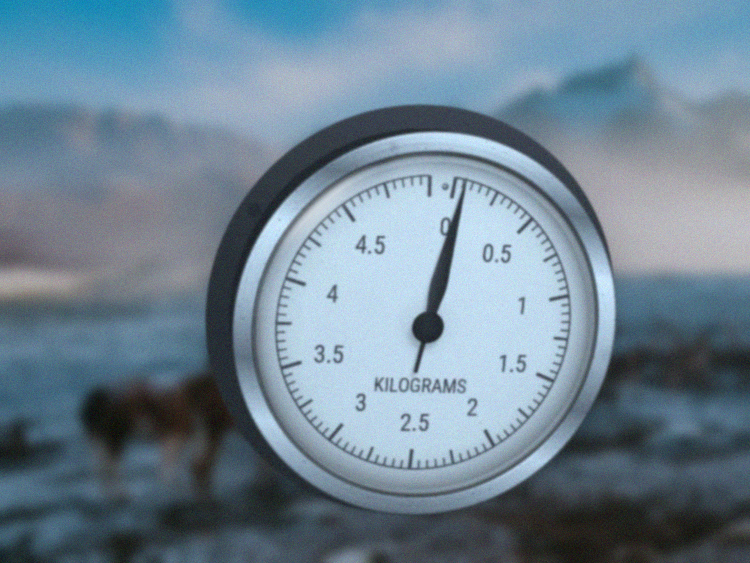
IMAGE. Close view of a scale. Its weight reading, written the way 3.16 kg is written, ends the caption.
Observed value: 0.05 kg
